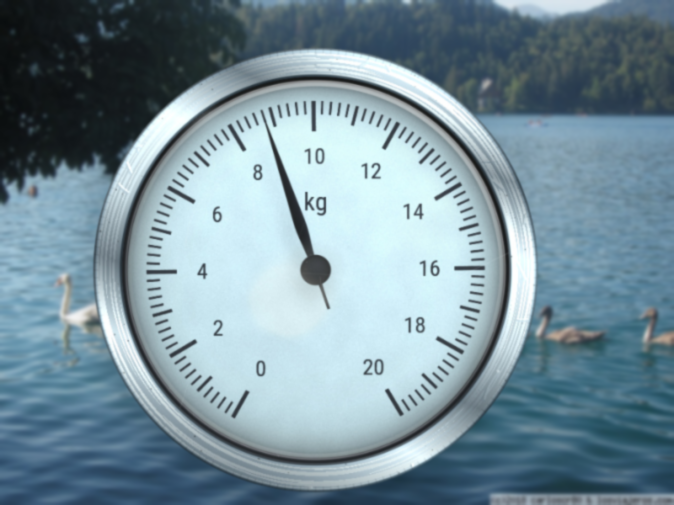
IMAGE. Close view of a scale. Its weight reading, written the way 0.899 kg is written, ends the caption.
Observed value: 8.8 kg
